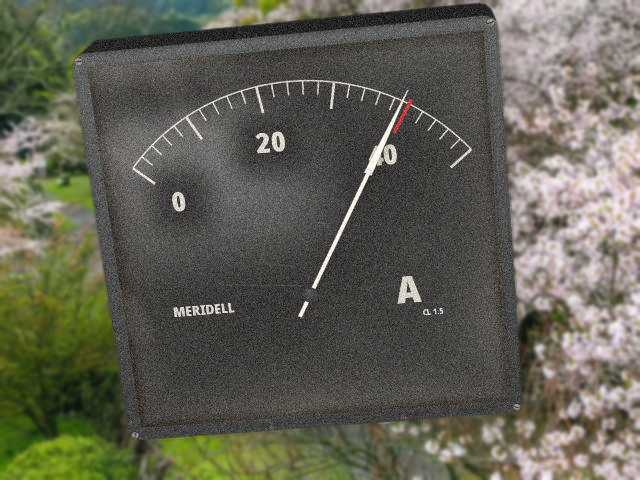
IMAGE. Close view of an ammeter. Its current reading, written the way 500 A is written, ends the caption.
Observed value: 39 A
